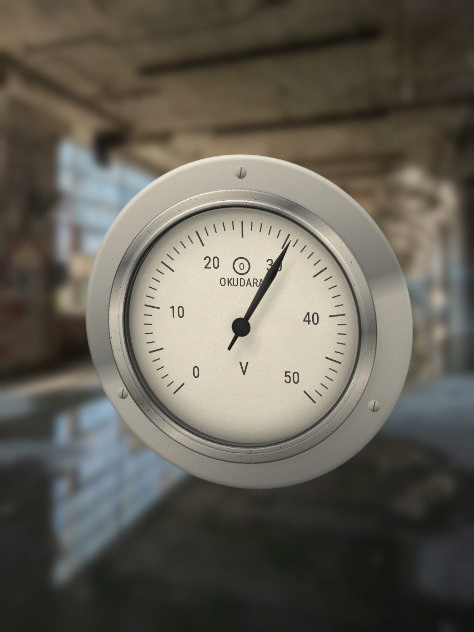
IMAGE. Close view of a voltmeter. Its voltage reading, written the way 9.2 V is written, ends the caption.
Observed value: 30.5 V
